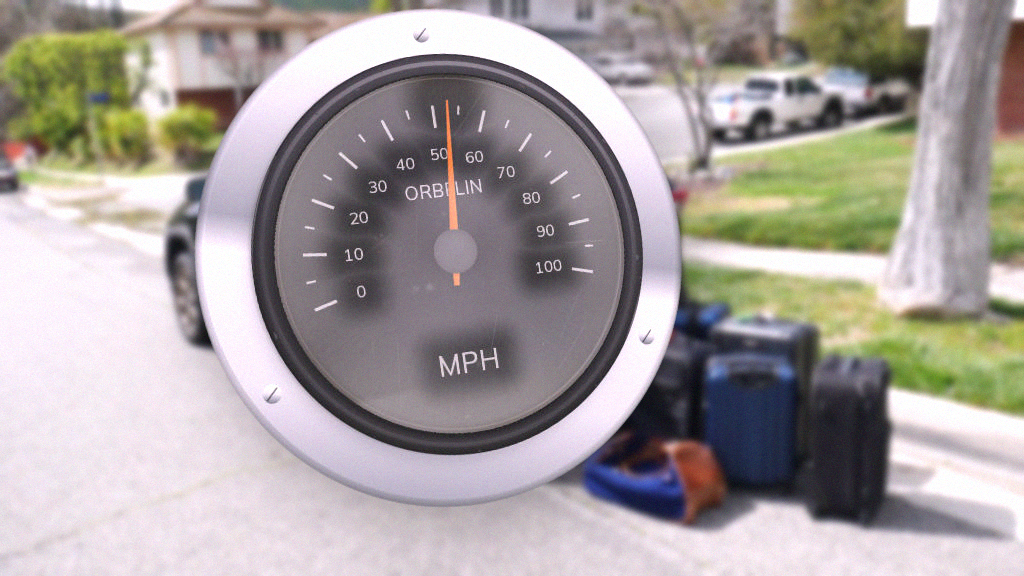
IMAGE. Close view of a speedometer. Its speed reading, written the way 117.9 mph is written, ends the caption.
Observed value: 52.5 mph
